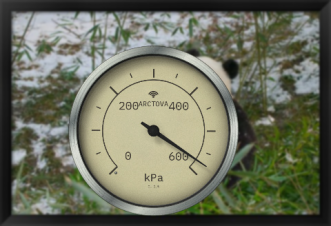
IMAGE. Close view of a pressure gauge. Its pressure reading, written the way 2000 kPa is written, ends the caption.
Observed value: 575 kPa
